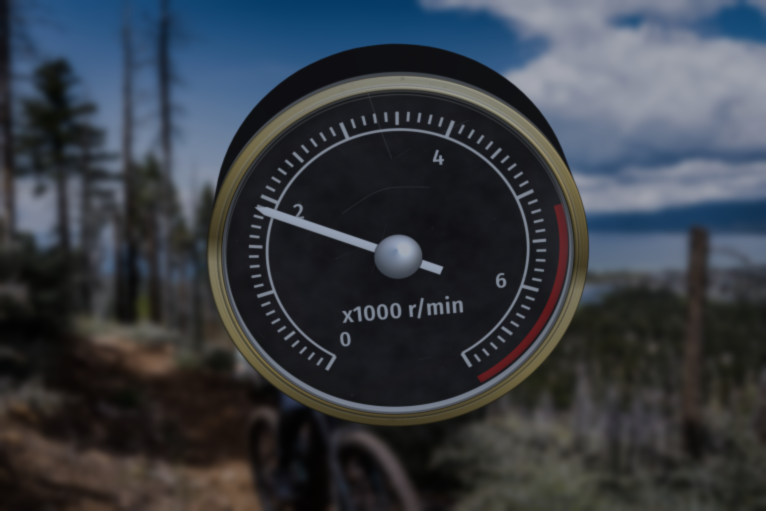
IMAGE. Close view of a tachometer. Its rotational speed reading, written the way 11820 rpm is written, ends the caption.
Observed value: 1900 rpm
